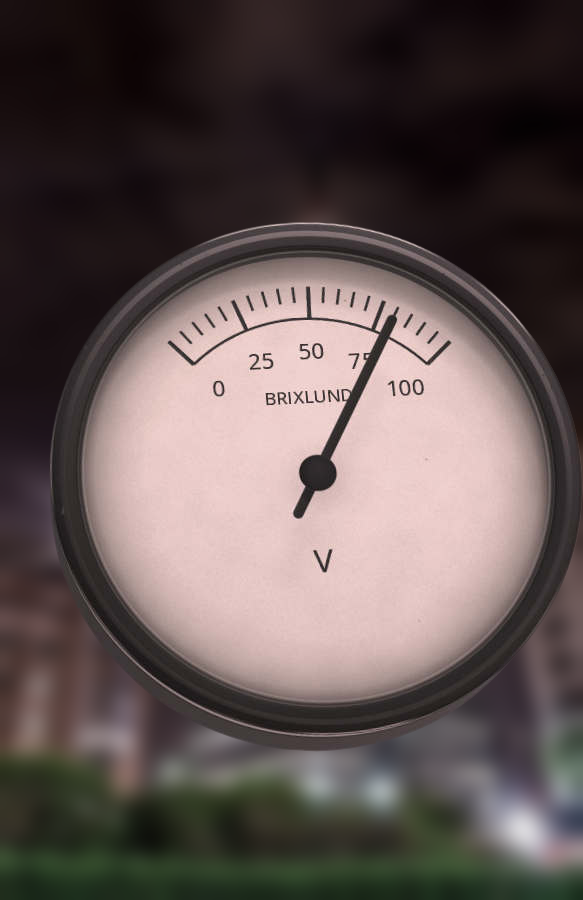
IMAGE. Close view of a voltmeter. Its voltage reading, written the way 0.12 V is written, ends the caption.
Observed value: 80 V
